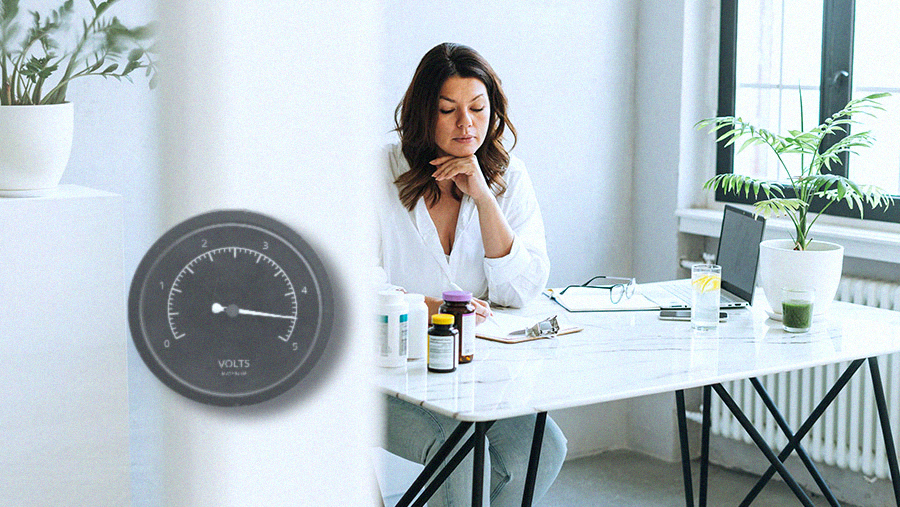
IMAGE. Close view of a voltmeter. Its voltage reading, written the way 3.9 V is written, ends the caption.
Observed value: 4.5 V
